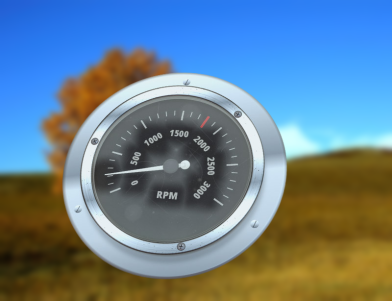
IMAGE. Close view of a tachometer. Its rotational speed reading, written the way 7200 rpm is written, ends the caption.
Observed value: 200 rpm
